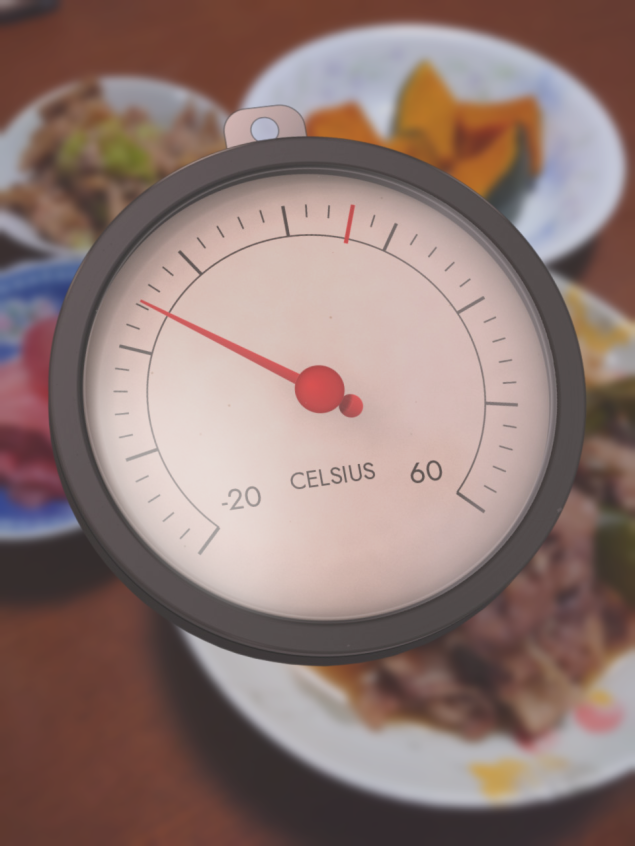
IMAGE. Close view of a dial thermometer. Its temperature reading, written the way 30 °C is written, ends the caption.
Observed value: 4 °C
